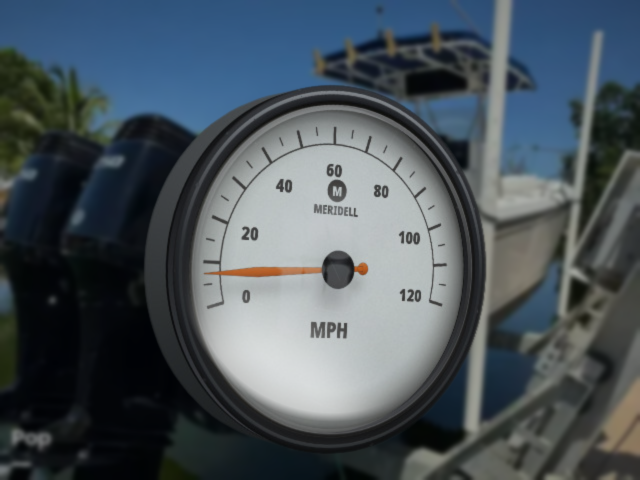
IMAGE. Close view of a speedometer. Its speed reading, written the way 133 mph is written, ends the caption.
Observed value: 7.5 mph
